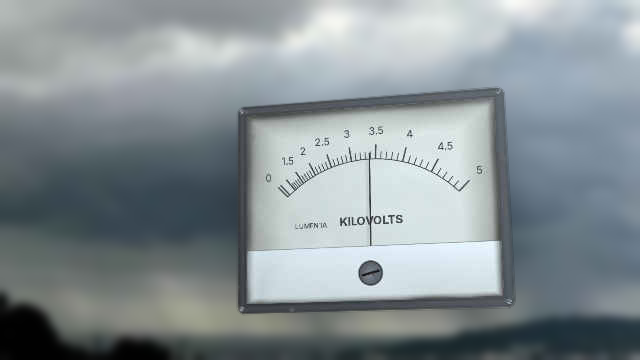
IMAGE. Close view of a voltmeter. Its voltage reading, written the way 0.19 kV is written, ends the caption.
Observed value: 3.4 kV
